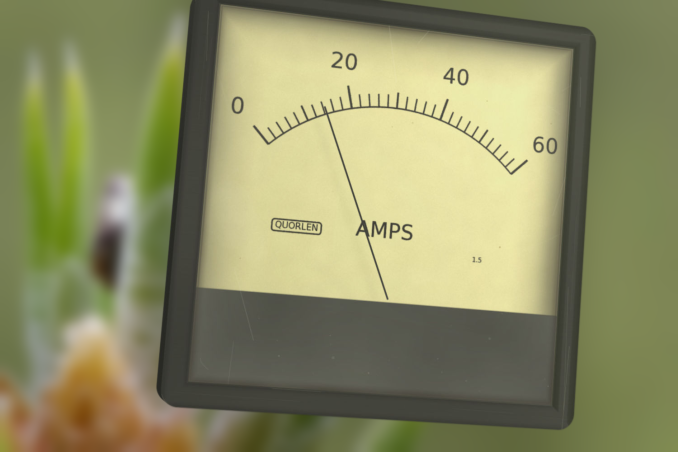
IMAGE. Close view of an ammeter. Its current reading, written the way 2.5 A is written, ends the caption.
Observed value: 14 A
